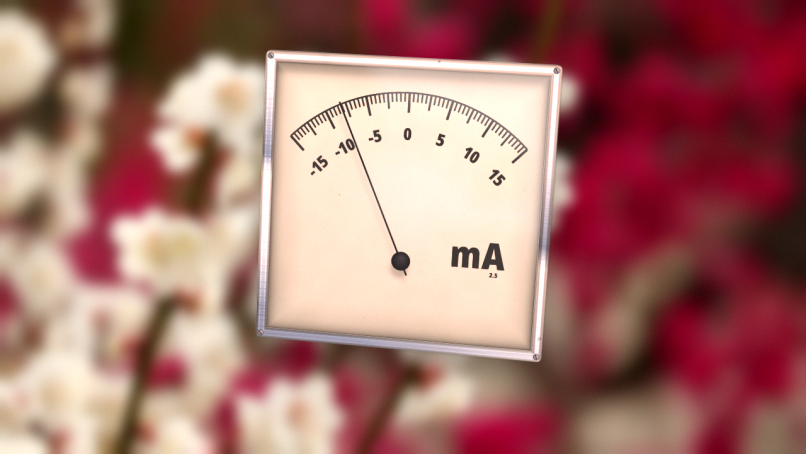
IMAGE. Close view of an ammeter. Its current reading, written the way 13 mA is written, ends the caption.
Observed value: -8 mA
